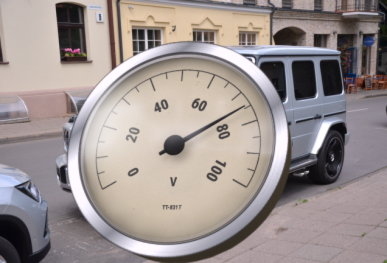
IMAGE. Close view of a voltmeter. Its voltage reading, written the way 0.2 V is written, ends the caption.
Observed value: 75 V
